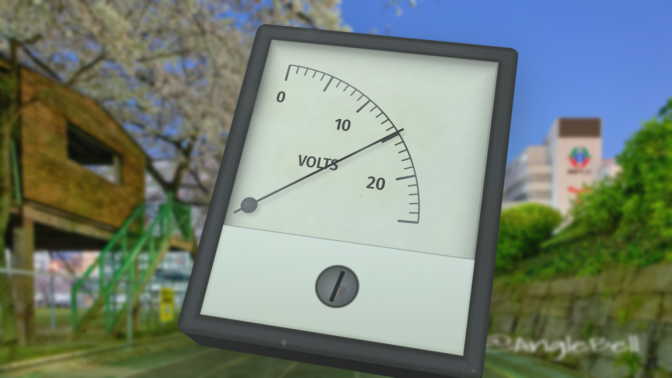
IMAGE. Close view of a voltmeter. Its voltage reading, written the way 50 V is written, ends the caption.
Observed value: 15 V
